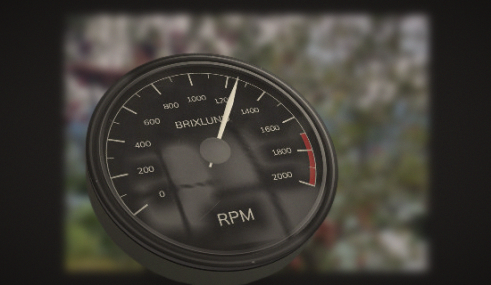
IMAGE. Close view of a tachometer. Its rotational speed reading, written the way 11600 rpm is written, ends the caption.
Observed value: 1250 rpm
